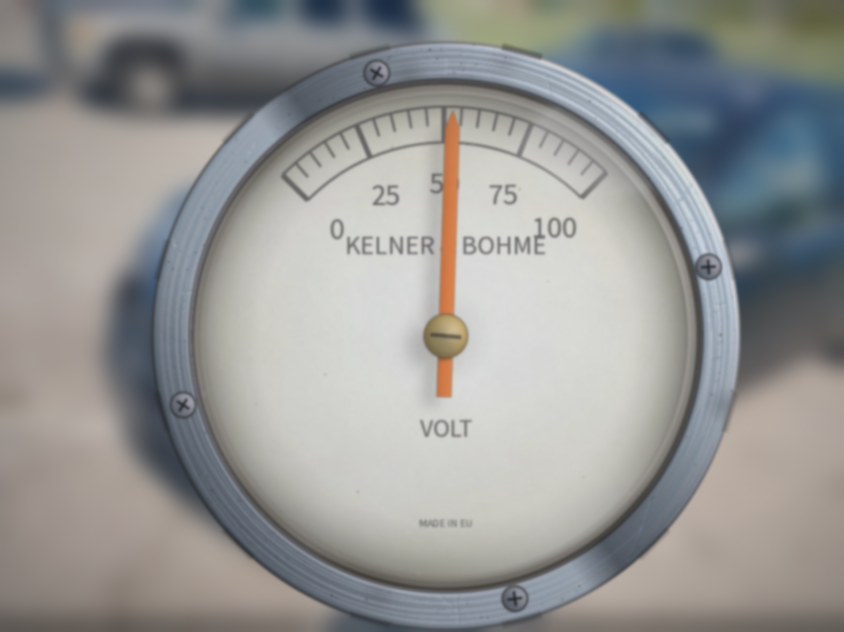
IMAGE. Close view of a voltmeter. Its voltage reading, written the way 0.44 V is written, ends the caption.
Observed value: 52.5 V
